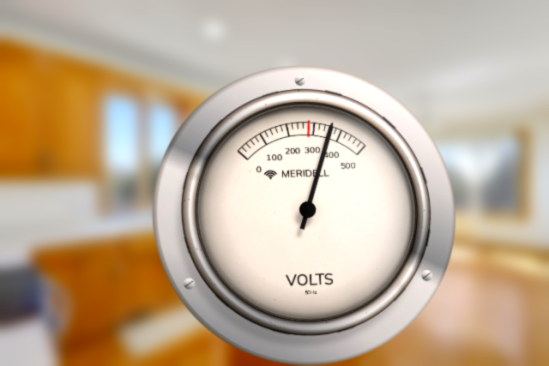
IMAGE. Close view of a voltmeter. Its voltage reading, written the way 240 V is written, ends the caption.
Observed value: 360 V
